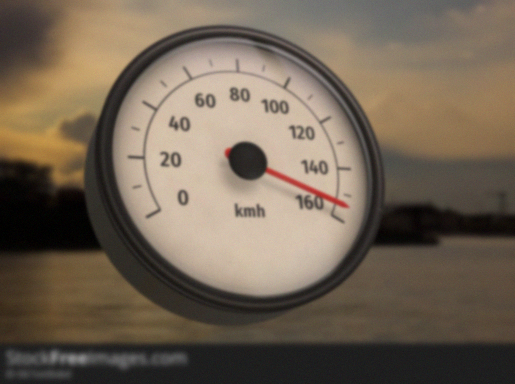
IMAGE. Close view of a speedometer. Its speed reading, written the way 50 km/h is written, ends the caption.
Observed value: 155 km/h
